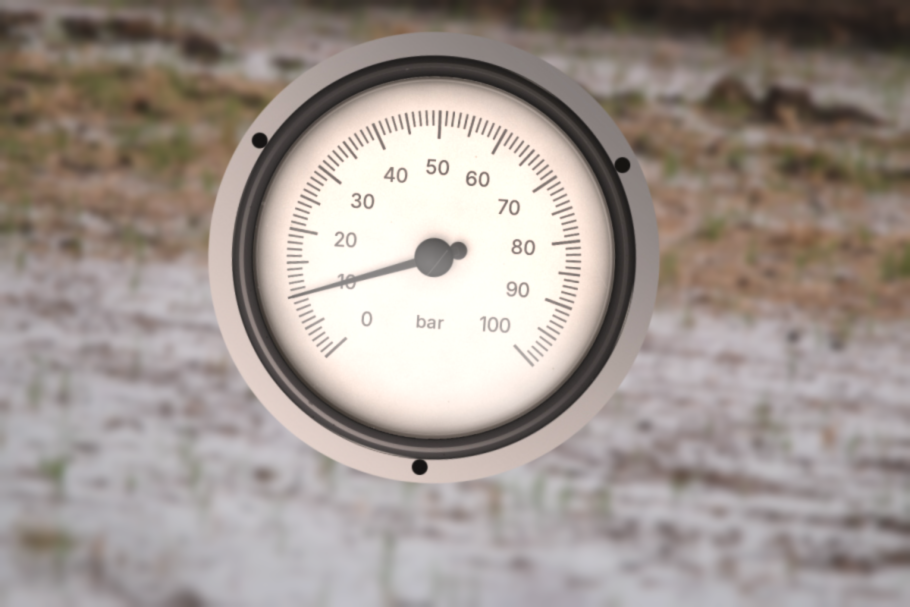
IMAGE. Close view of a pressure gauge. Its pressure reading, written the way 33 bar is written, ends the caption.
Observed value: 10 bar
